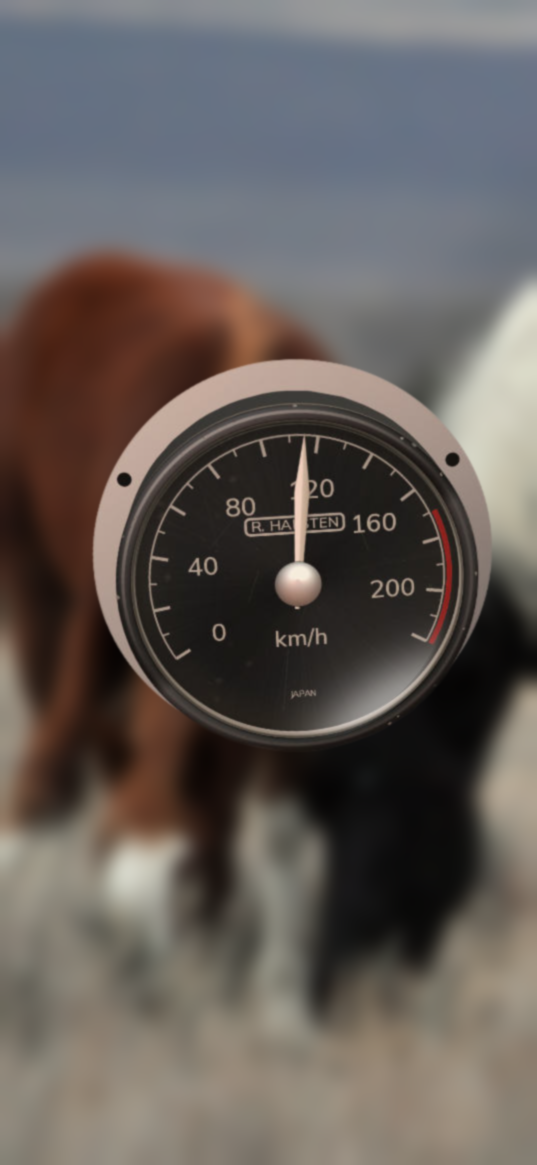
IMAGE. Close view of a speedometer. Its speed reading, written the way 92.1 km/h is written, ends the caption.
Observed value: 115 km/h
